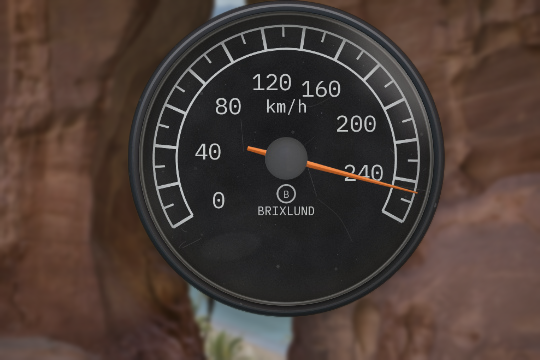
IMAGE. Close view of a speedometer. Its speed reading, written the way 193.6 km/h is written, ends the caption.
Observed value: 245 km/h
